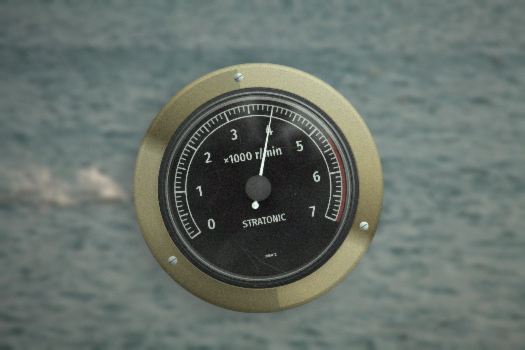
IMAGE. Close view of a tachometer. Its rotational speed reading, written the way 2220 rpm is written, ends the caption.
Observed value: 4000 rpm
